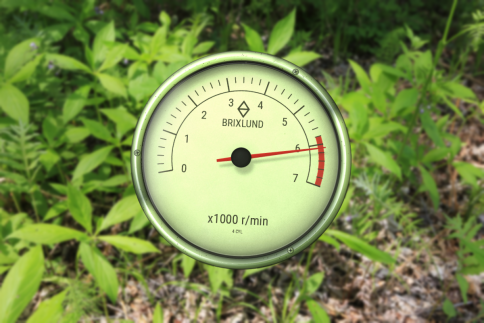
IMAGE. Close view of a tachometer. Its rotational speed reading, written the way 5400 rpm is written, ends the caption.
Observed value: 6100 rpm
